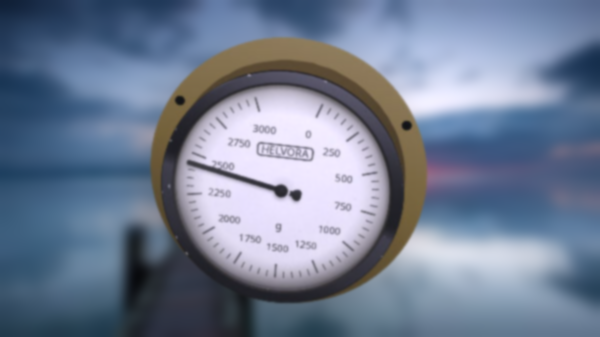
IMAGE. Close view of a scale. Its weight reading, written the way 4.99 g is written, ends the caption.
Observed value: 2450 g
